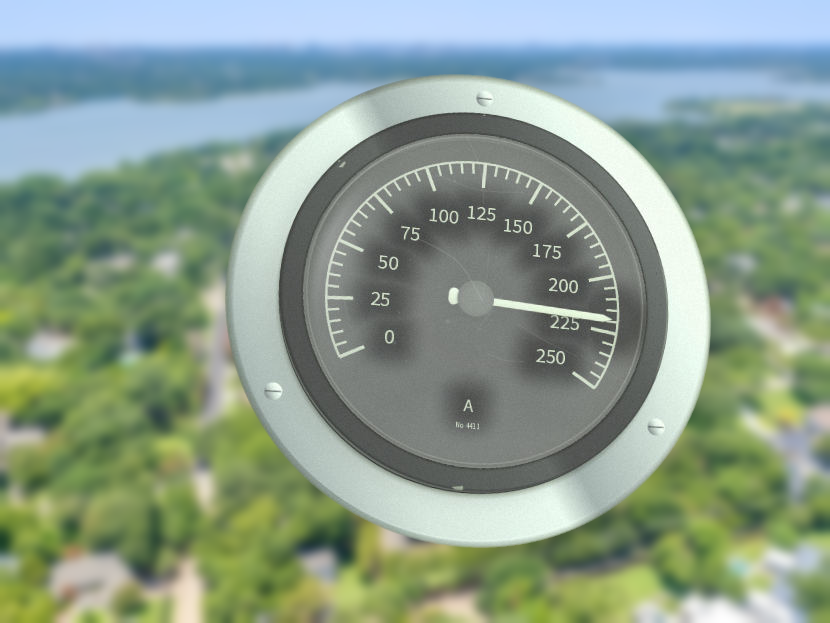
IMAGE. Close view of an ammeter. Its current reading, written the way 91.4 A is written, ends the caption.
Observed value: 220 A
